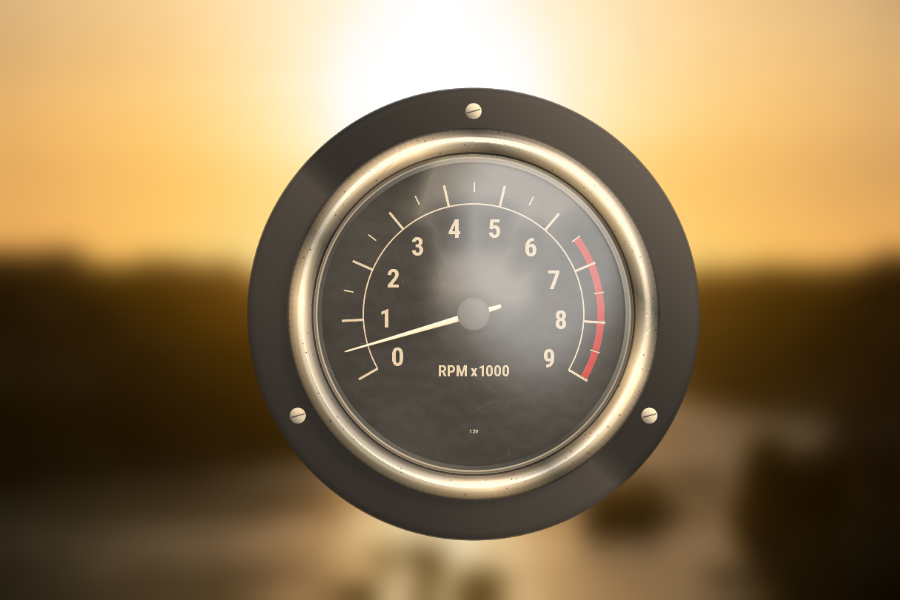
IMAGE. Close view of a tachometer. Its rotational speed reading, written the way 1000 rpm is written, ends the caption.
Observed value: 500 rpm
